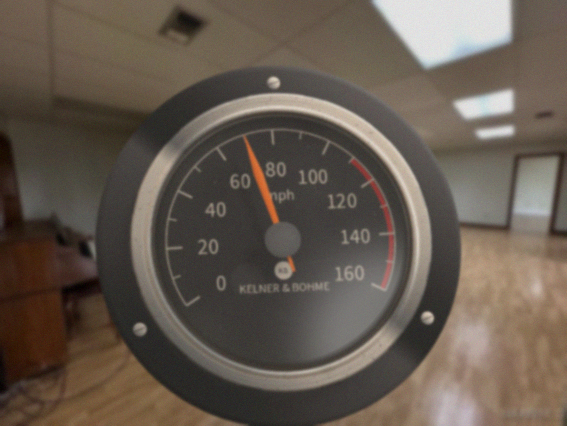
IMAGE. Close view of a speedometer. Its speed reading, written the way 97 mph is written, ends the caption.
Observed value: 70 mph
